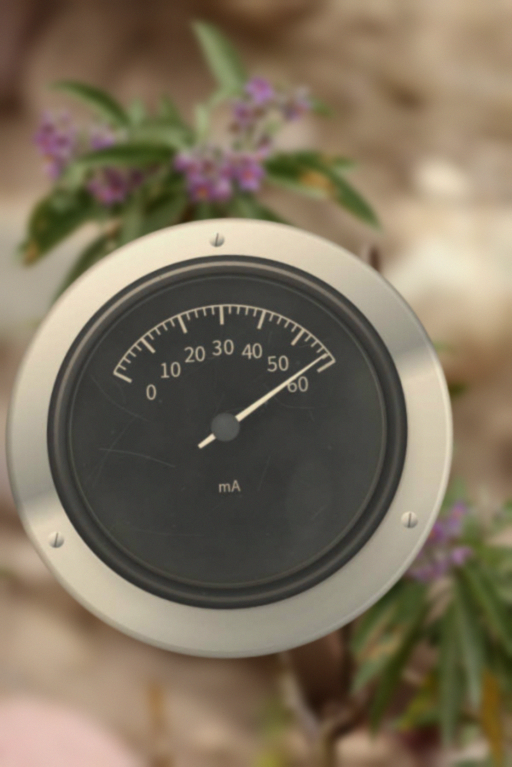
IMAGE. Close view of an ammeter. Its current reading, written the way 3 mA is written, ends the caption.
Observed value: 58 mA
